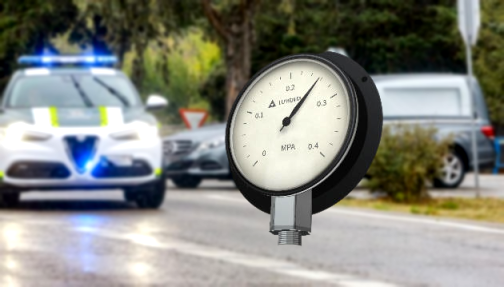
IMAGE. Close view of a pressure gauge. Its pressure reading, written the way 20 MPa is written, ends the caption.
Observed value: 0.26 MPa
